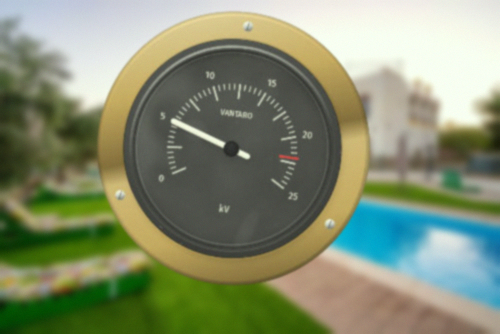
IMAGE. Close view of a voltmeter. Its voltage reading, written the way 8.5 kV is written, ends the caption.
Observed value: 5 kV
